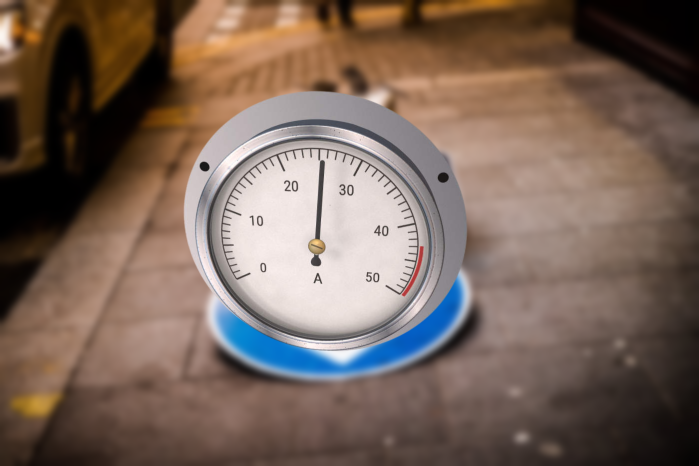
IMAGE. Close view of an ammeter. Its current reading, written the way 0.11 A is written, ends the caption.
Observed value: 25.5 A
